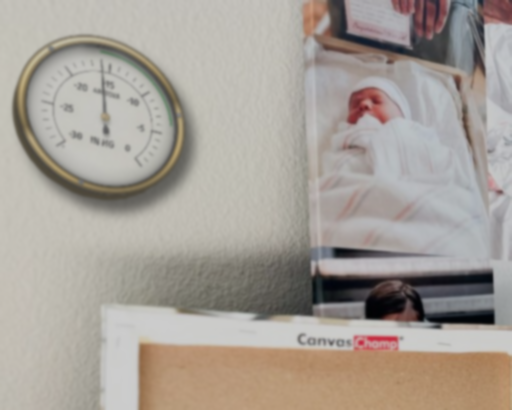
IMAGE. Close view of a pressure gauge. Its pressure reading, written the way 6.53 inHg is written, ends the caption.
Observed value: -16 inHg
